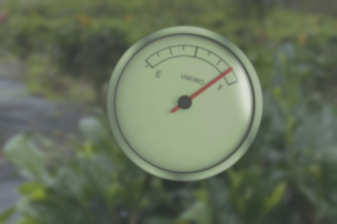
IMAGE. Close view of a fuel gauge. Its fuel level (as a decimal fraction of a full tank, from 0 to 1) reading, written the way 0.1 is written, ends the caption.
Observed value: 0.875
